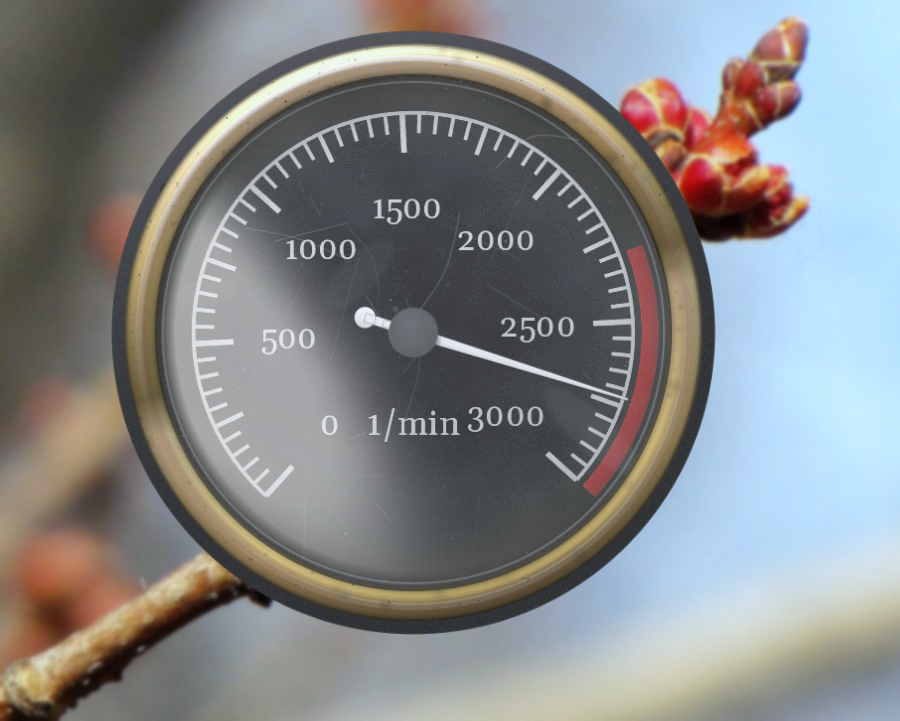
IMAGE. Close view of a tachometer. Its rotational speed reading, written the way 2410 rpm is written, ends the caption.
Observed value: 2725 rpm
